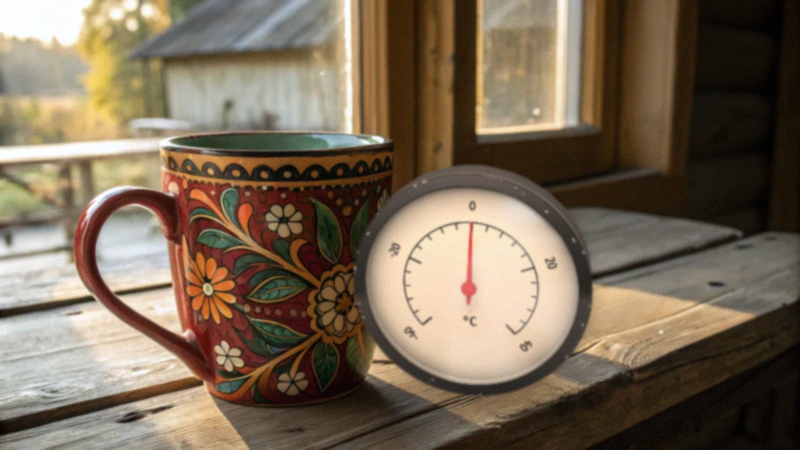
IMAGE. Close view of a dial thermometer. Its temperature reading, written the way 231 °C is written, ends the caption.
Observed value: 0 °C
